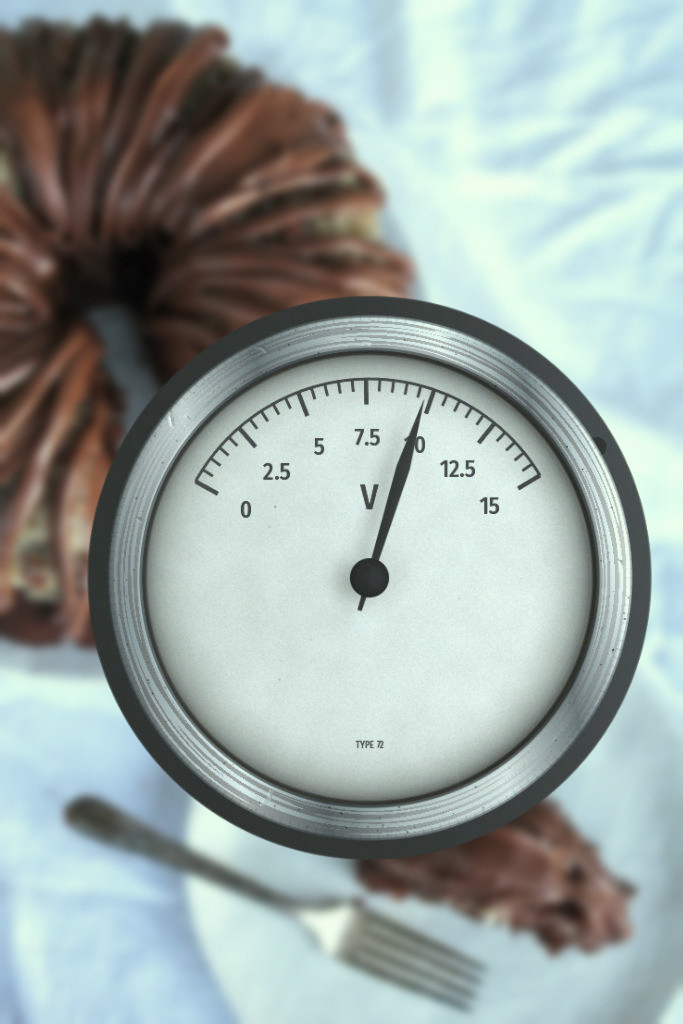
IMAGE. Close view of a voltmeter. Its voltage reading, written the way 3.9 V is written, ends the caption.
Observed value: 9.75 V
